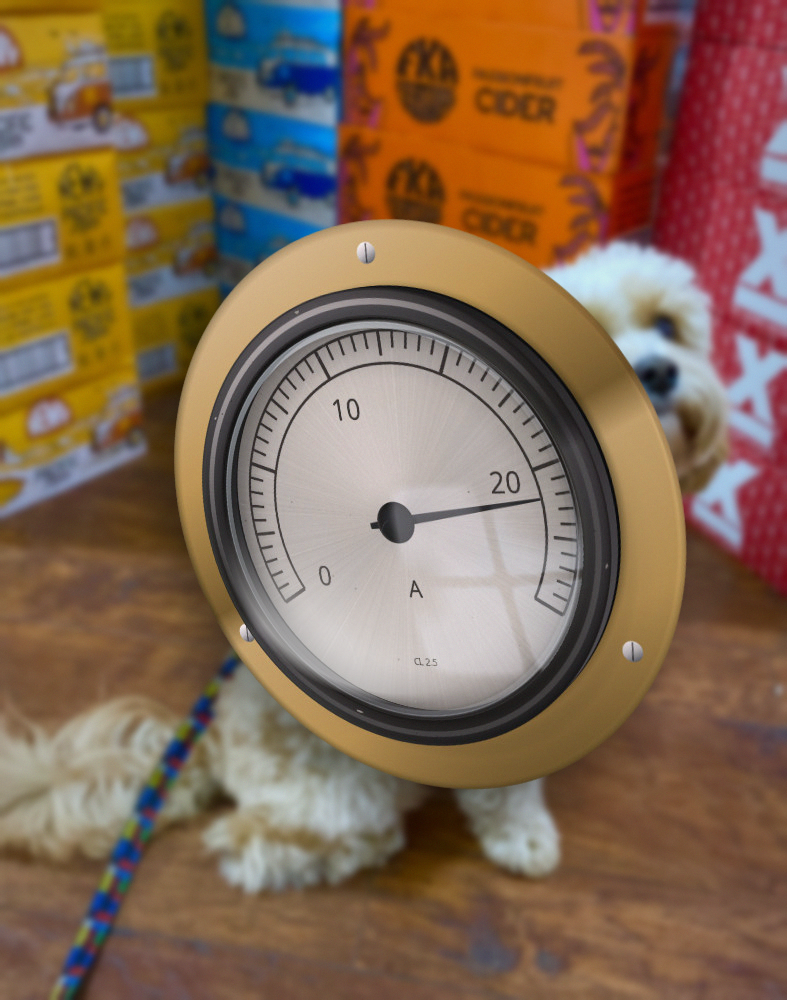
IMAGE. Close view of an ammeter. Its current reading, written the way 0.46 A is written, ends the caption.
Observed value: 21 A
